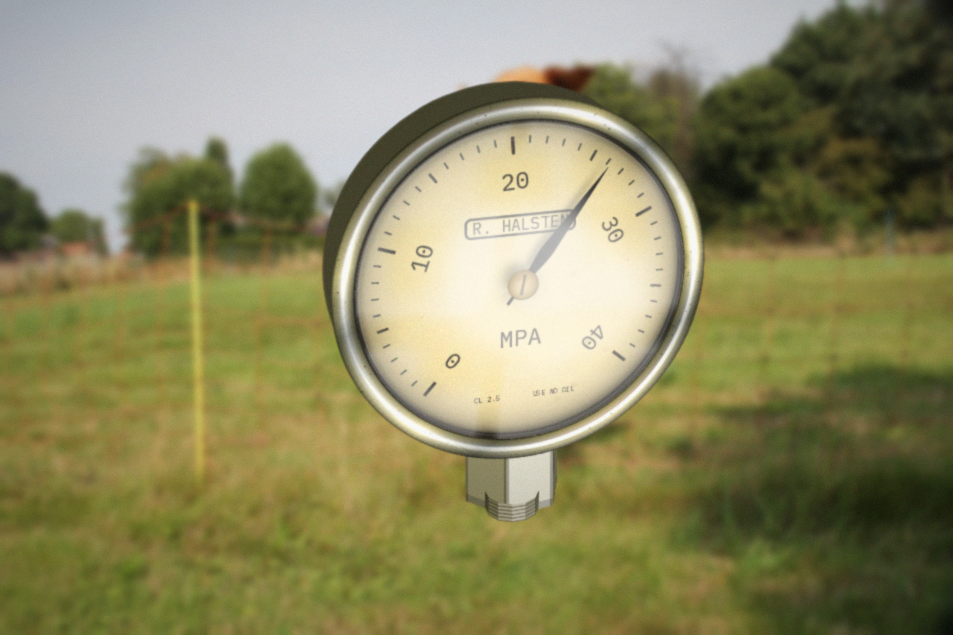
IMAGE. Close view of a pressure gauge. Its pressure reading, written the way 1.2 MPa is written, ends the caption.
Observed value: 26 MPa
